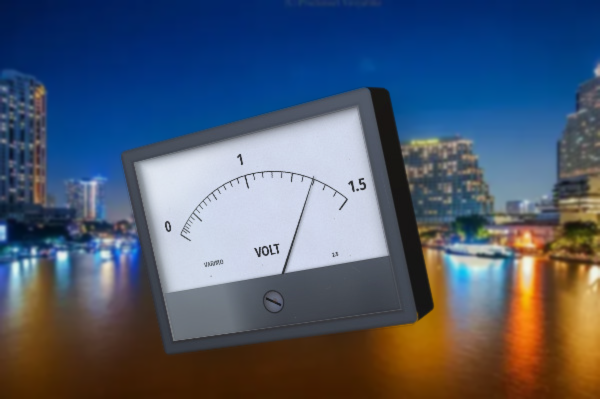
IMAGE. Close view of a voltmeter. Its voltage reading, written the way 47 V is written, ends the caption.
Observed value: 1.35 V
